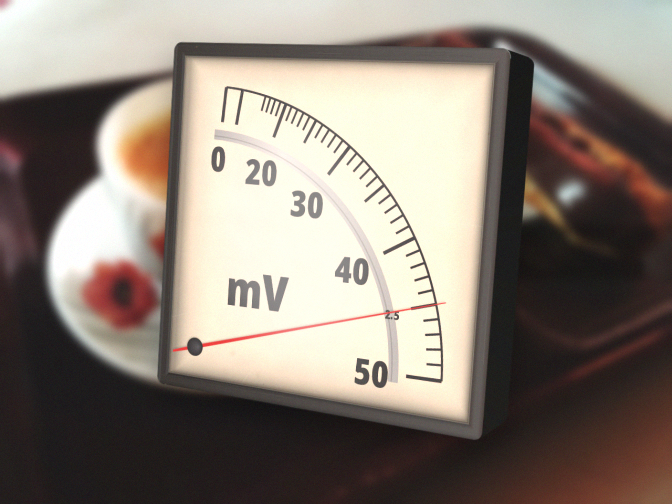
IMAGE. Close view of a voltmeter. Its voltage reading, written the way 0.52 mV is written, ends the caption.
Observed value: 45 mV
